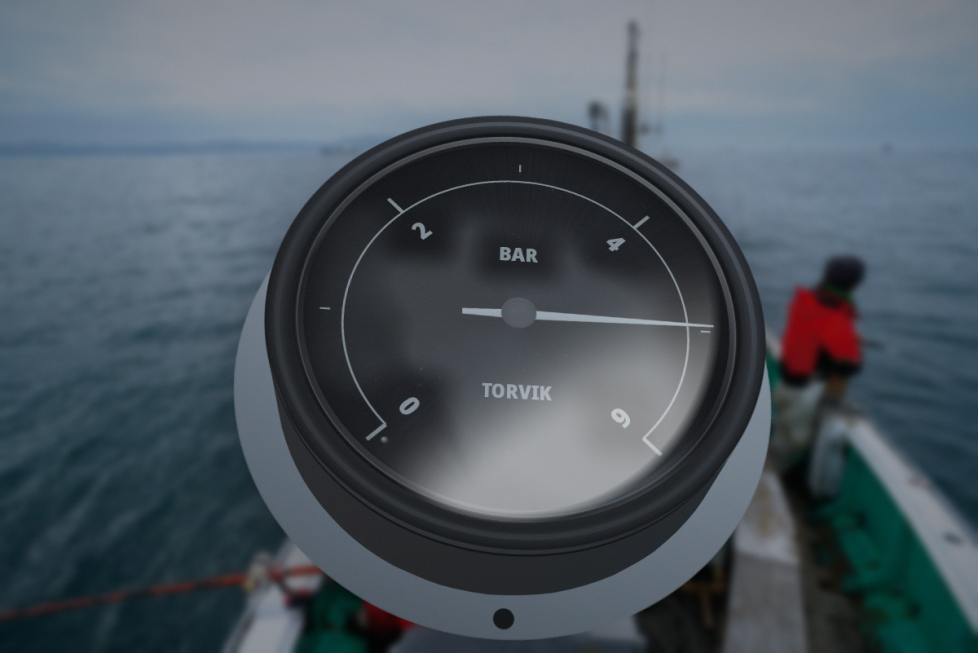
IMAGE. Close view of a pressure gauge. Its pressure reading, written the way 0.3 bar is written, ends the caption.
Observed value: 5 bar
